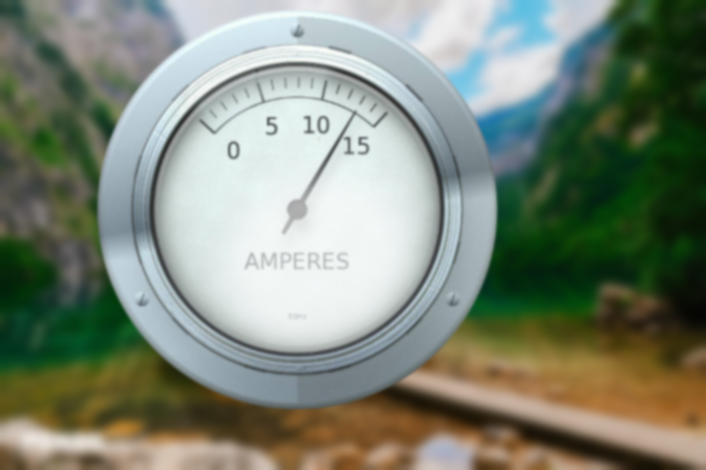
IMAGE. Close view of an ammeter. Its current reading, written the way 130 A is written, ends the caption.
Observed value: 13 A
